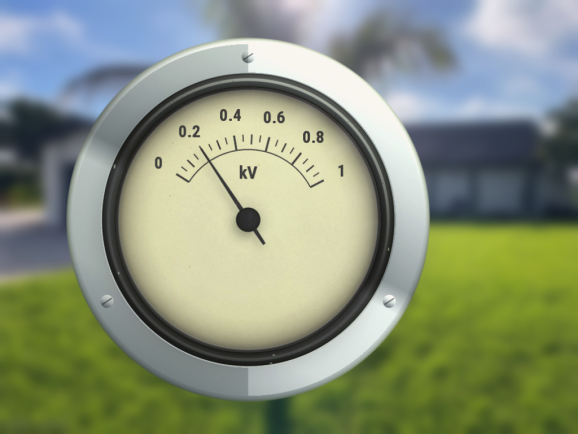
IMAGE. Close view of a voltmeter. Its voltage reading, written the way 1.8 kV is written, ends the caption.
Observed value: 0.2 kV
